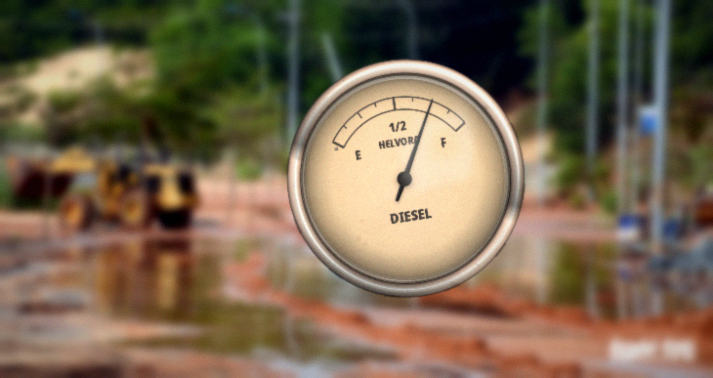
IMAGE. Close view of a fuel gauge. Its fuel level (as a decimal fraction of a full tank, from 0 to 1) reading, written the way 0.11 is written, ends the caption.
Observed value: 0.75
